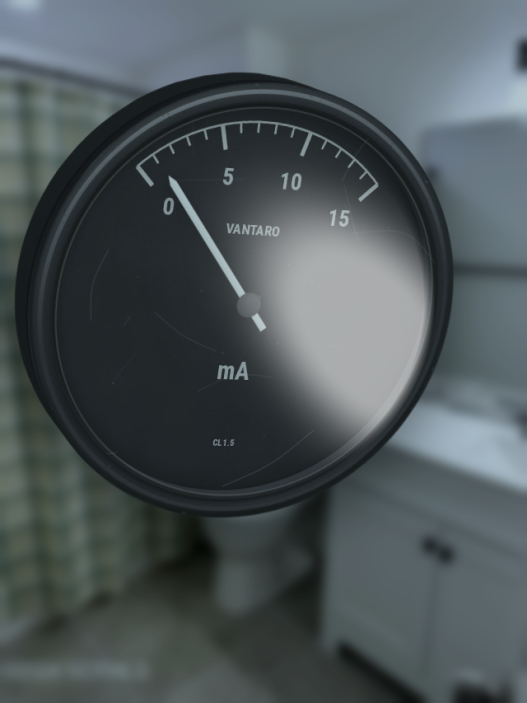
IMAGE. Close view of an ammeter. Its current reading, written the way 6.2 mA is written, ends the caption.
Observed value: 1 mA
